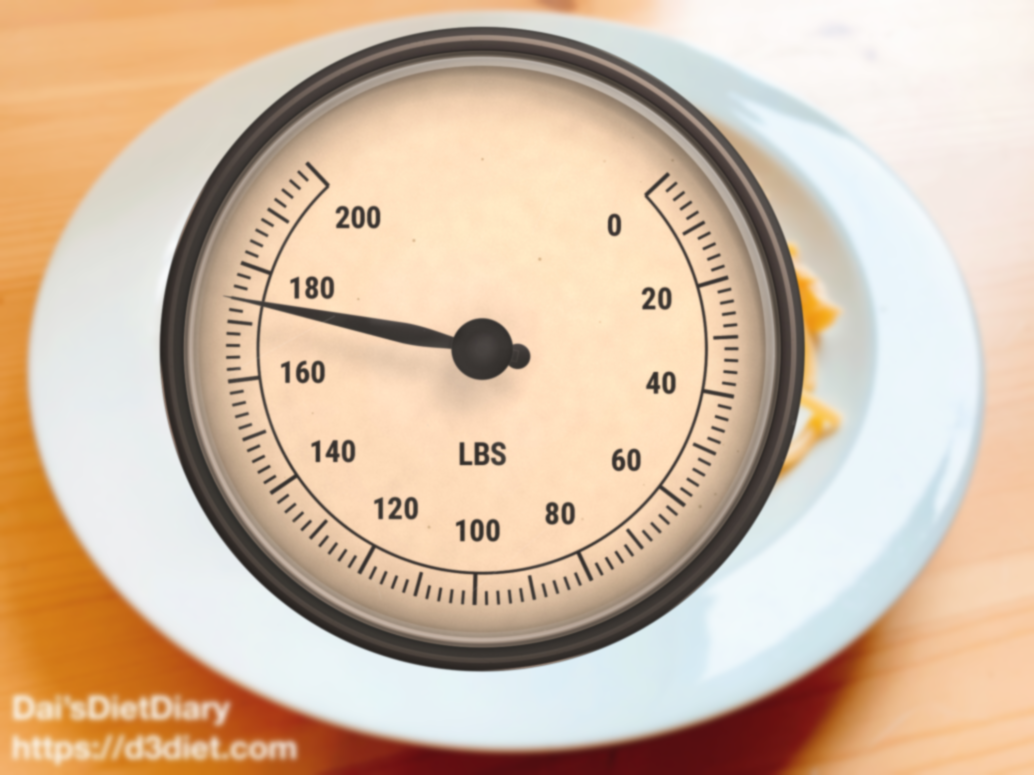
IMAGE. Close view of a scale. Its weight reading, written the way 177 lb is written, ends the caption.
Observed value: 174 lb
